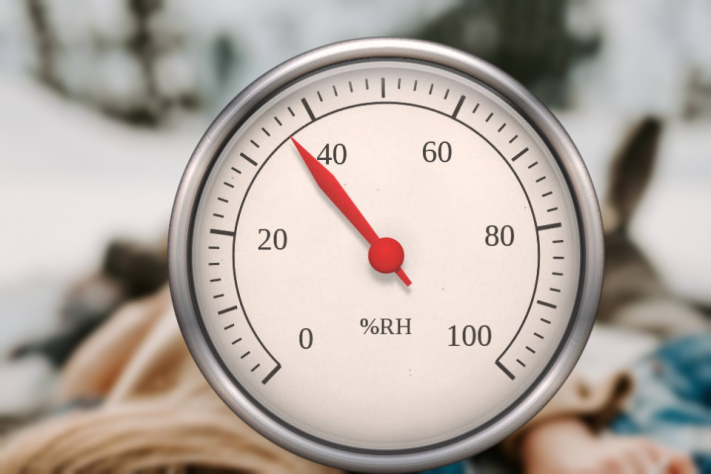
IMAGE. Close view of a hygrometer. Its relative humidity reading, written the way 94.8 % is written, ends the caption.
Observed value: 36 %
